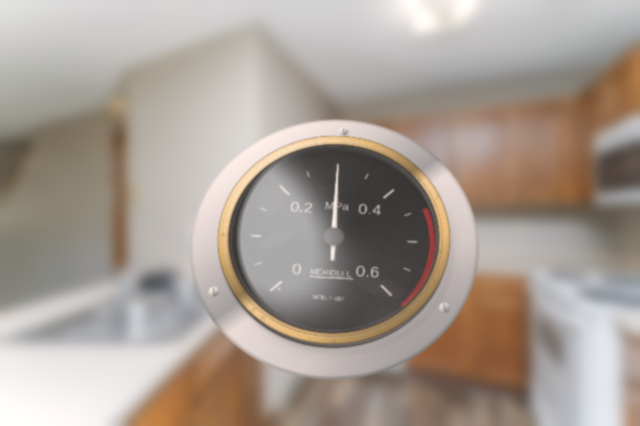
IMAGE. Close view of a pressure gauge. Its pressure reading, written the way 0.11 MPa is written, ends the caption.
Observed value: 0.3 MPa
